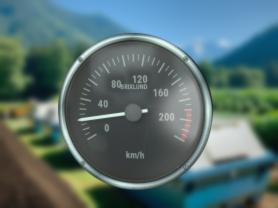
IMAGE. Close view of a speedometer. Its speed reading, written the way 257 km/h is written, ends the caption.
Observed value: 20 km/h
